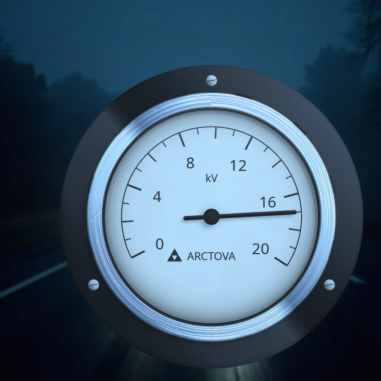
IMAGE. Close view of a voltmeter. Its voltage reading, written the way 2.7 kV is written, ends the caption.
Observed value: 17 kV
